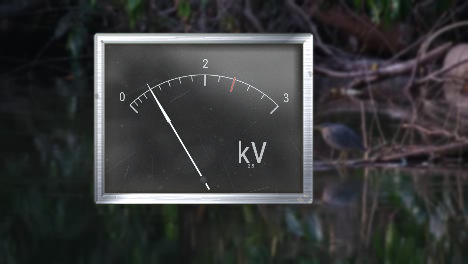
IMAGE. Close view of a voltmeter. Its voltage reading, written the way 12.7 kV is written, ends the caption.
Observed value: 1 kV
